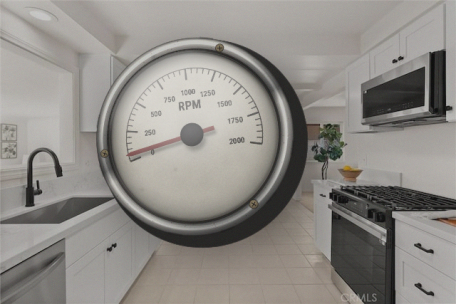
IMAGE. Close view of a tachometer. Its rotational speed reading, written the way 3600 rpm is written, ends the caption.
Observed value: 50 rpm
